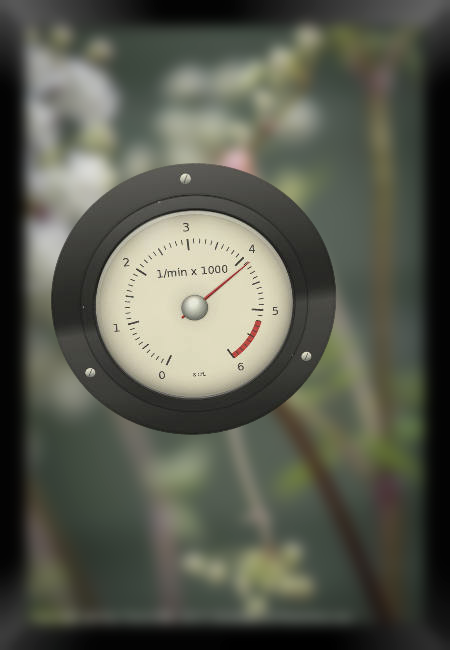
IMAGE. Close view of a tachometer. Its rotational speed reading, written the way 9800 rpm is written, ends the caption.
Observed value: 4100 rpm
